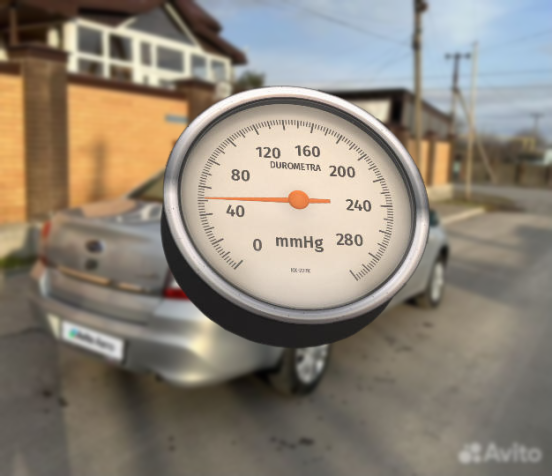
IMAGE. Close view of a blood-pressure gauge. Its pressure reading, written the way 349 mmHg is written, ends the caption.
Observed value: 50 mmHg
